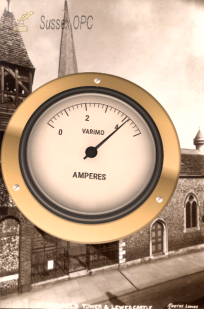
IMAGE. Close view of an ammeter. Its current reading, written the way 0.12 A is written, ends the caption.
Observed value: 4.2 A
